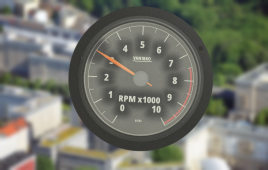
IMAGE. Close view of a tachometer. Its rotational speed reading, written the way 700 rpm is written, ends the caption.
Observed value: 3000 rpm
